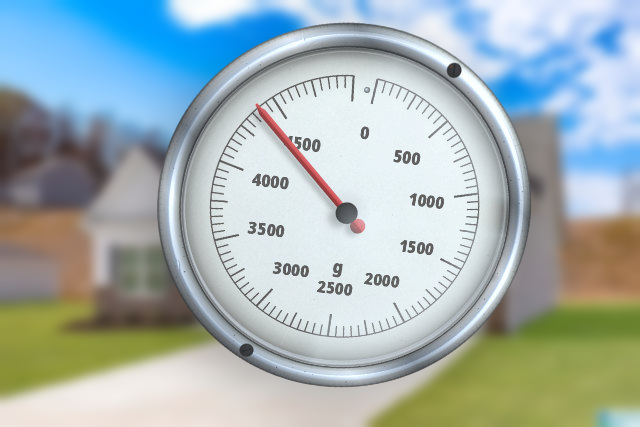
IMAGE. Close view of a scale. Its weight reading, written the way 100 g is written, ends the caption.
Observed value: 4400 g
